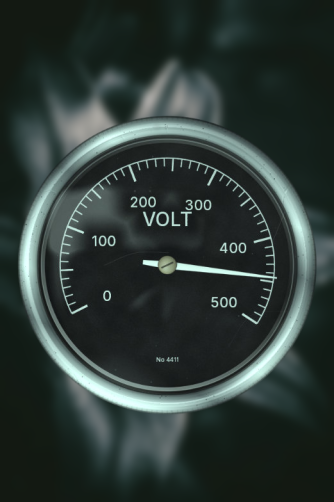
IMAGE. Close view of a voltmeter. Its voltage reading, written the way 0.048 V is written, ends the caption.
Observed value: 445 V
